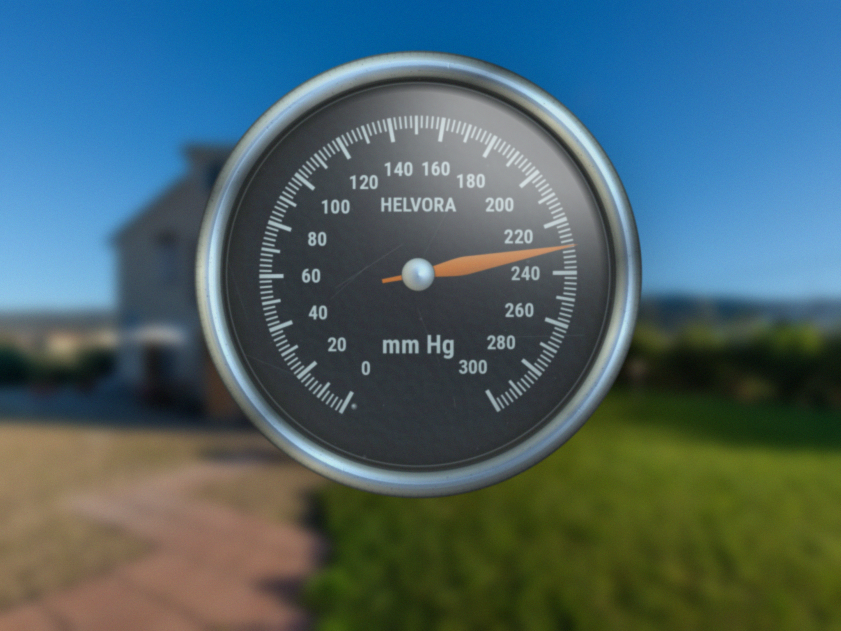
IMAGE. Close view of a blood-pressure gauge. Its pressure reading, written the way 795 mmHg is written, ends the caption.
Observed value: 230 mmHg
